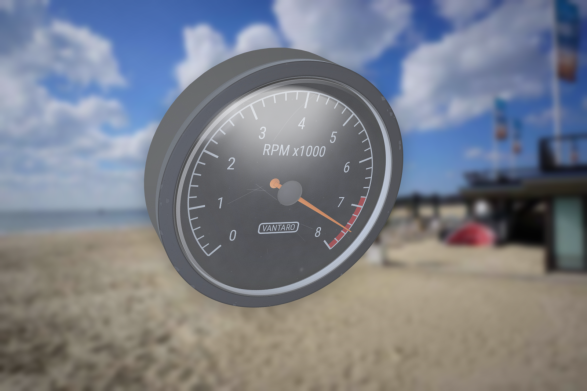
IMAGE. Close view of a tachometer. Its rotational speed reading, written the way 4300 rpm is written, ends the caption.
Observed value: 7500 rpm
